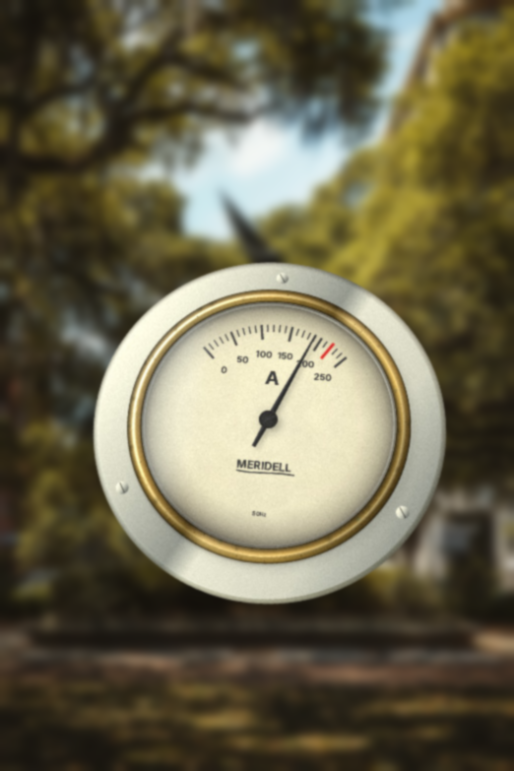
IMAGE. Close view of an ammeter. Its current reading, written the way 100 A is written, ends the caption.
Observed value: 190 A
